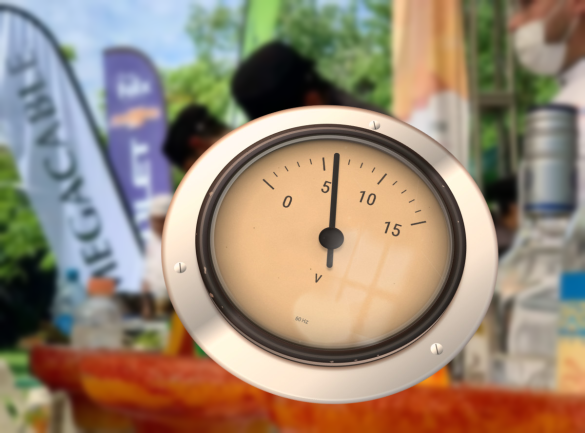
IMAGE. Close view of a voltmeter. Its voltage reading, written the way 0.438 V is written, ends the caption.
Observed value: 6 V
